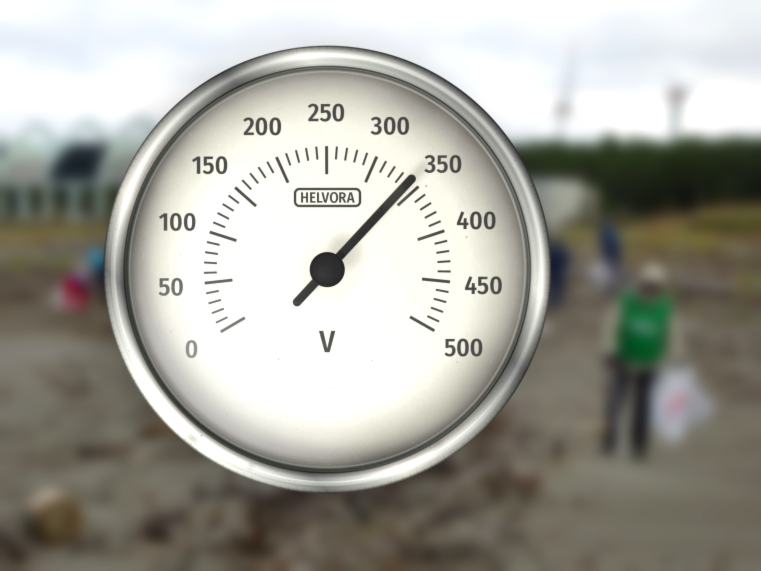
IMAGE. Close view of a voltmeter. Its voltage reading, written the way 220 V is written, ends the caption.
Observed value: 340 V
